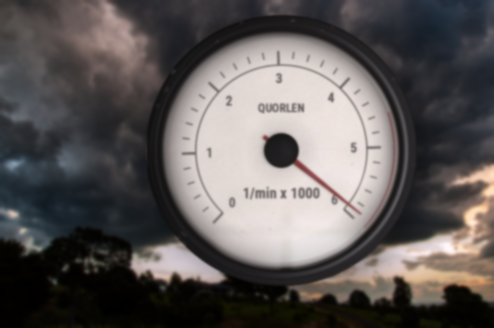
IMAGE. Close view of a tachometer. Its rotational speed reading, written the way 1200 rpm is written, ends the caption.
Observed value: 5900 rpm
